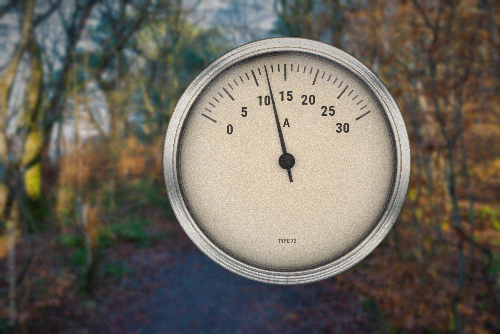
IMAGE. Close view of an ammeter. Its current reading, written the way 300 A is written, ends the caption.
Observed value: 12 A
